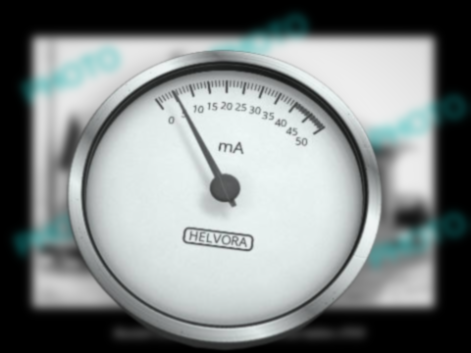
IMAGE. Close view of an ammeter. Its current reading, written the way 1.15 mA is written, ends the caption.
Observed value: 5 mA
